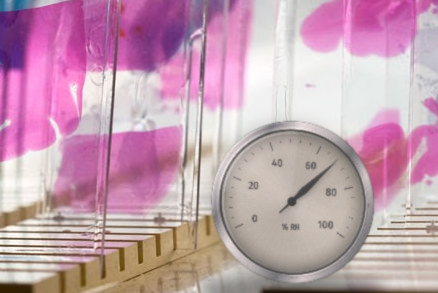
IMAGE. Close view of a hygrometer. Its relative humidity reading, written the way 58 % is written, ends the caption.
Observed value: 68 %
